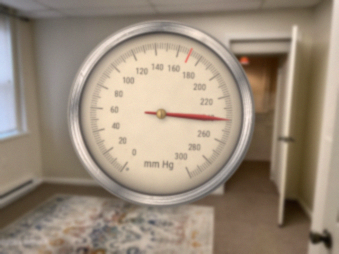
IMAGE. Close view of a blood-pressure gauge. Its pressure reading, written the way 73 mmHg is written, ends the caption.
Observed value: 240 mmHg
